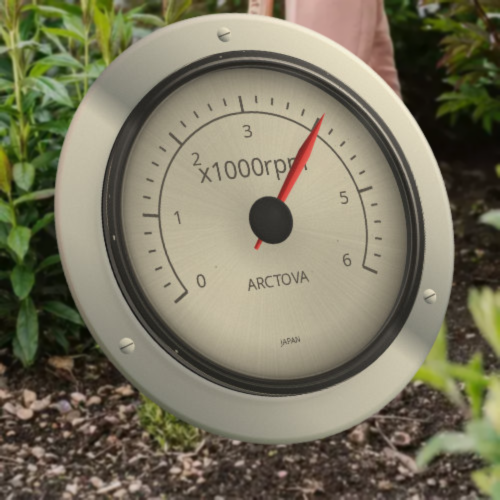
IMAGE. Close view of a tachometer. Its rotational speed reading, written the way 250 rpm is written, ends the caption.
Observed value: 4000 rpm
